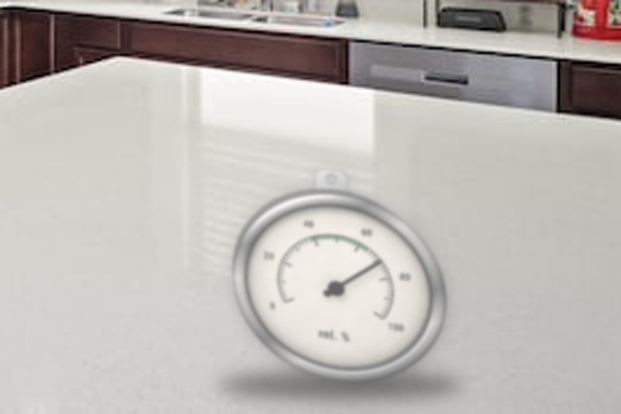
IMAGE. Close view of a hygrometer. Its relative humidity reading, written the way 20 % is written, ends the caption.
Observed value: 70 %
